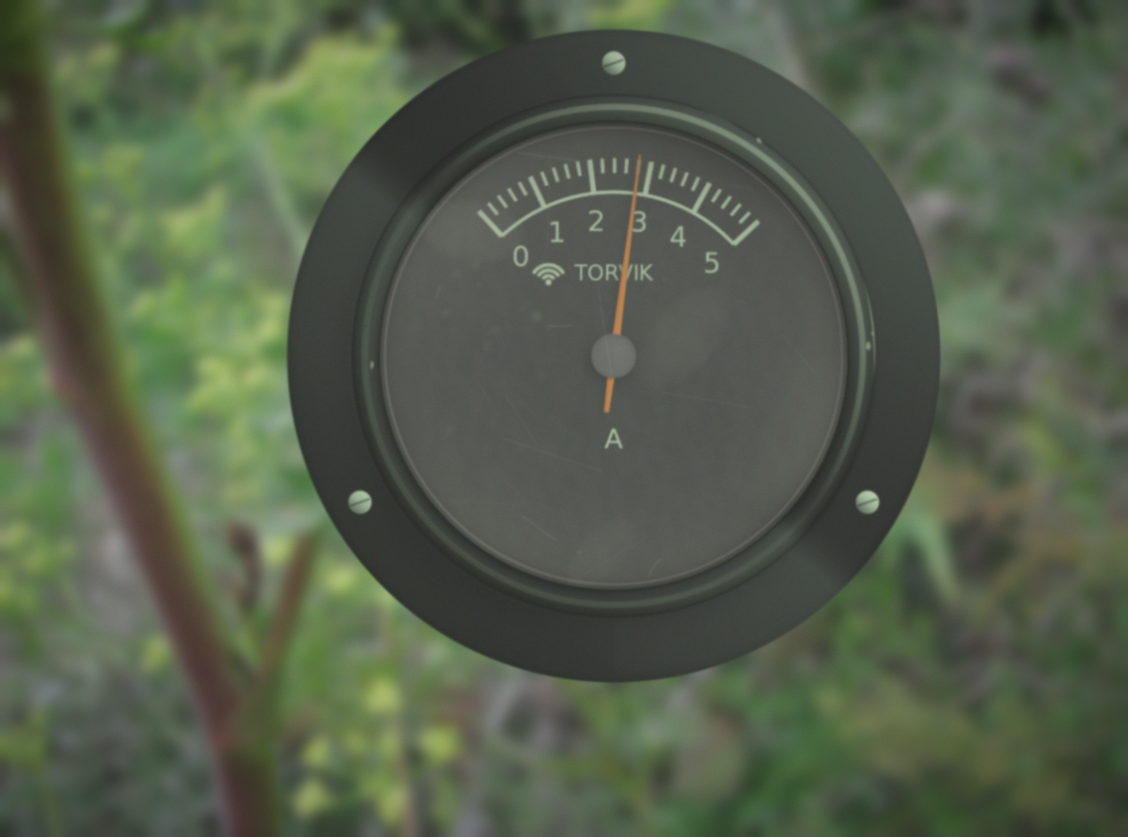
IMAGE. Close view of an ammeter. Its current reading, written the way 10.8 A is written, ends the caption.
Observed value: 2.8 A
